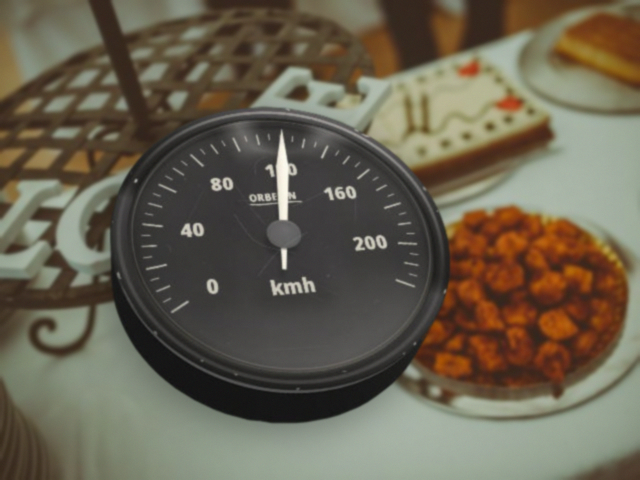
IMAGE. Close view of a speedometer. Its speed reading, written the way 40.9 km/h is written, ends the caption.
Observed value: 120 km/h
